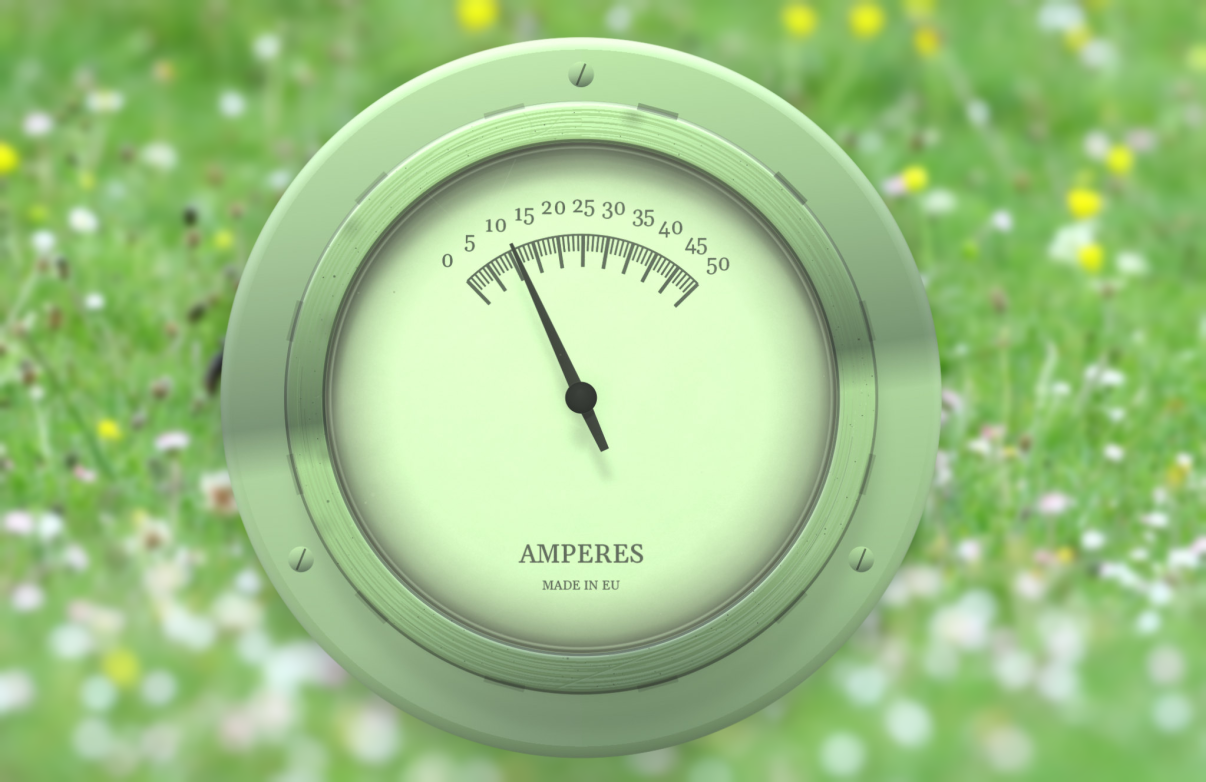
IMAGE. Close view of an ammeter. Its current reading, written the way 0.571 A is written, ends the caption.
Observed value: 11 A
